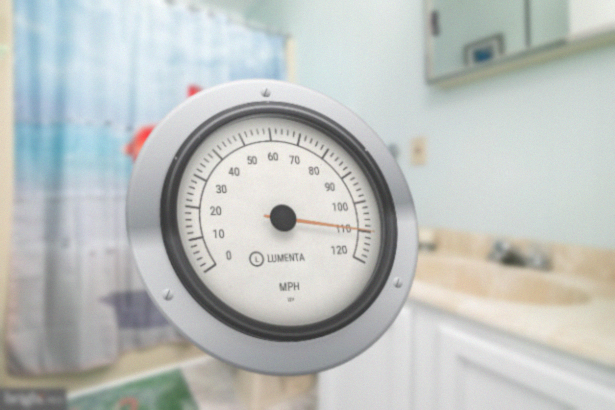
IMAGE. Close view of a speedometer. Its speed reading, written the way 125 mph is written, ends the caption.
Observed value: 110 mph
